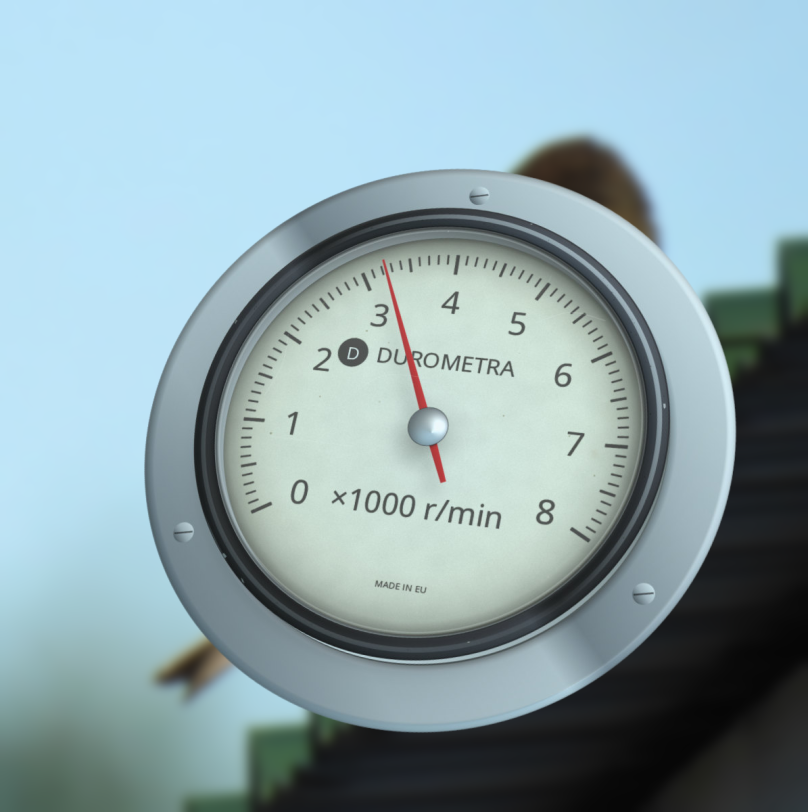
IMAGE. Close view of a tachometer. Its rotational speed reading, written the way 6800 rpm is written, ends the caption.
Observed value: 3250 rpm
